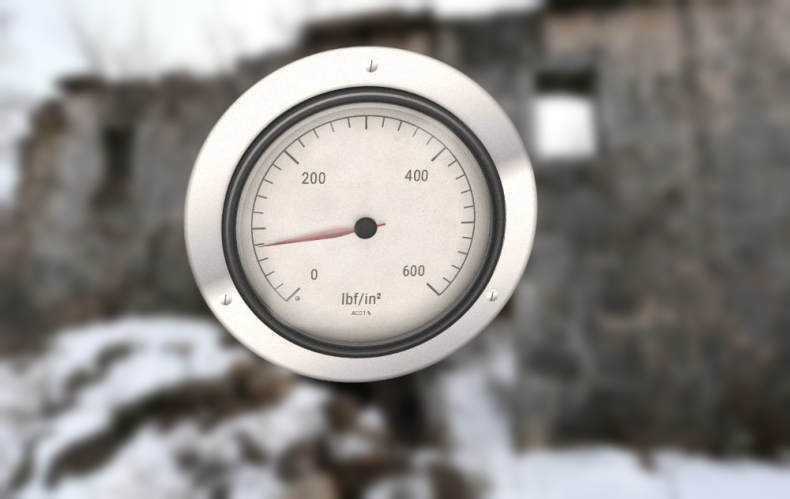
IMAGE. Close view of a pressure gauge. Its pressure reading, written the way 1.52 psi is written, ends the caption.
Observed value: 80 psi
